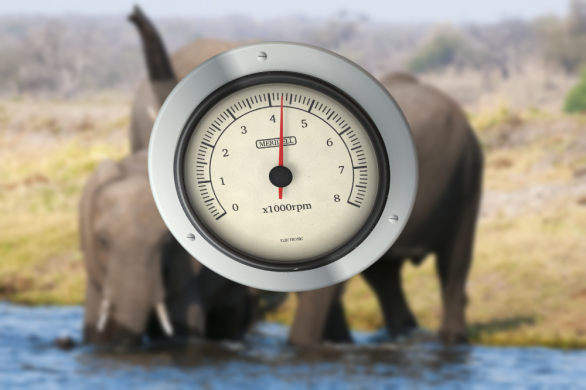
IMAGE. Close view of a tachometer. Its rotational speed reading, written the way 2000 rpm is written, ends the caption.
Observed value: 4300 rpm
